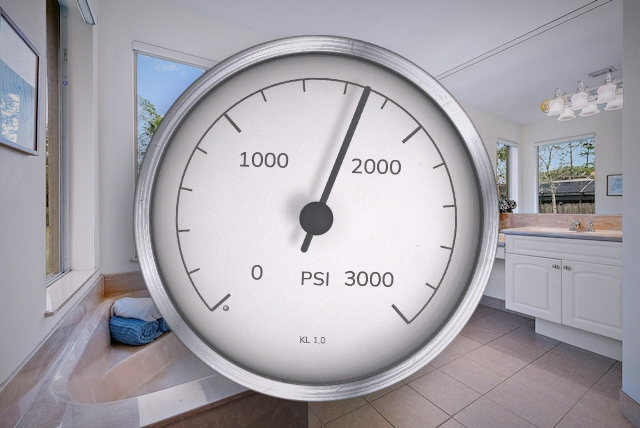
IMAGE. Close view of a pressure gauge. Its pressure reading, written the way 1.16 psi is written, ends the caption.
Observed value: 1700 psi
